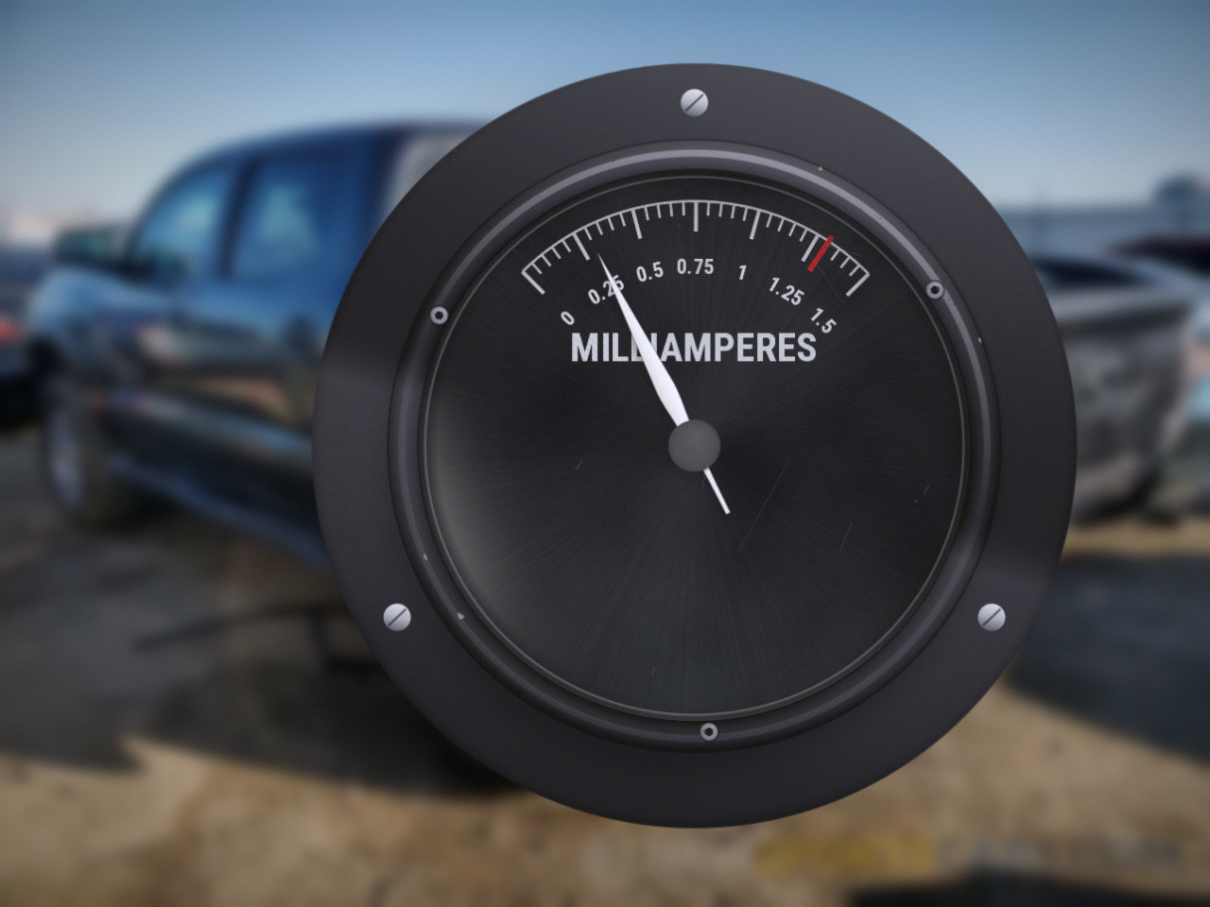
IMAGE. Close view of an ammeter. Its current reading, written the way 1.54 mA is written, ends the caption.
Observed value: 0.3 mA
